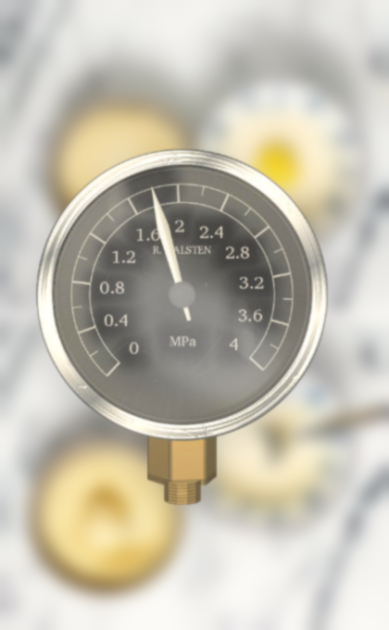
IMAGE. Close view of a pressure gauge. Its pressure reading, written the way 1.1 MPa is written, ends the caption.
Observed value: 1.8 MPa
